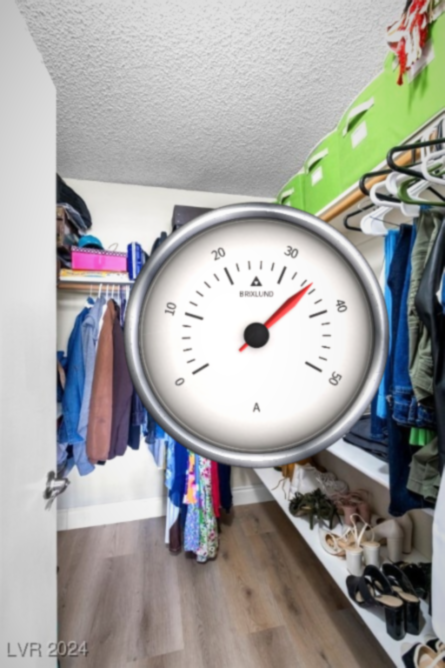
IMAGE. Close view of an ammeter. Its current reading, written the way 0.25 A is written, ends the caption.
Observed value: 35 A
